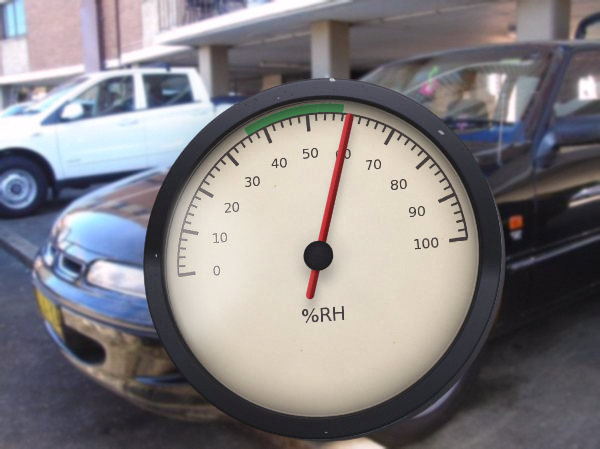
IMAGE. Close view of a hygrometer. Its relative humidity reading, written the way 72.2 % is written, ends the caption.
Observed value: 60 %
